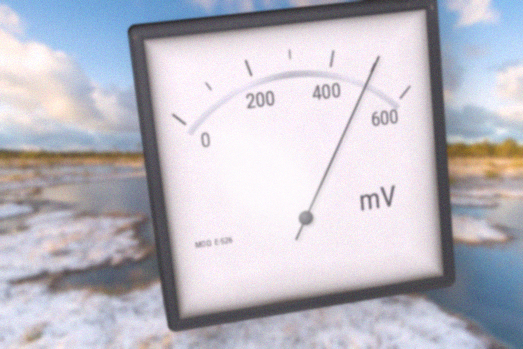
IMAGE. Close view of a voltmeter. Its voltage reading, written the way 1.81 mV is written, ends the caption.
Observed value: 500 mV
